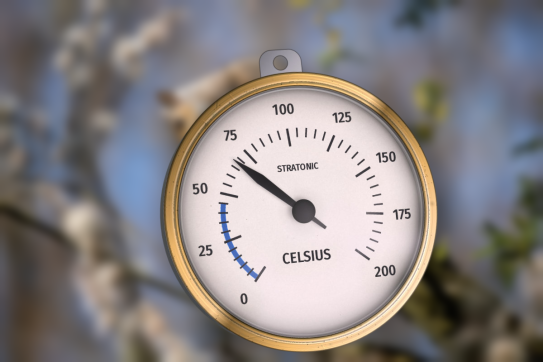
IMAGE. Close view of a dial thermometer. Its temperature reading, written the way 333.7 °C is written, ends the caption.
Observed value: 67.5 °C
